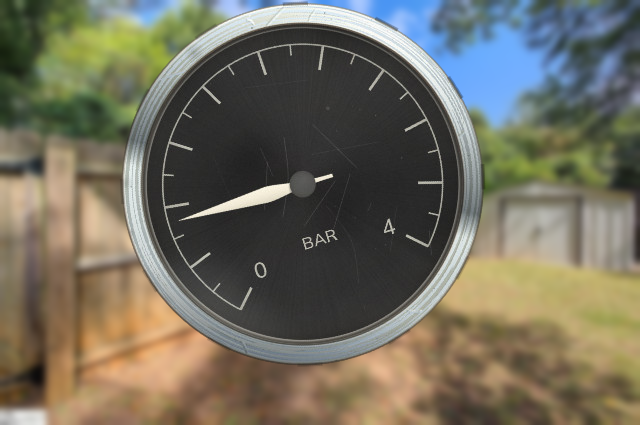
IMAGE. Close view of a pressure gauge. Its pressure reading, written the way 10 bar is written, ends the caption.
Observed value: 0.7 bar
